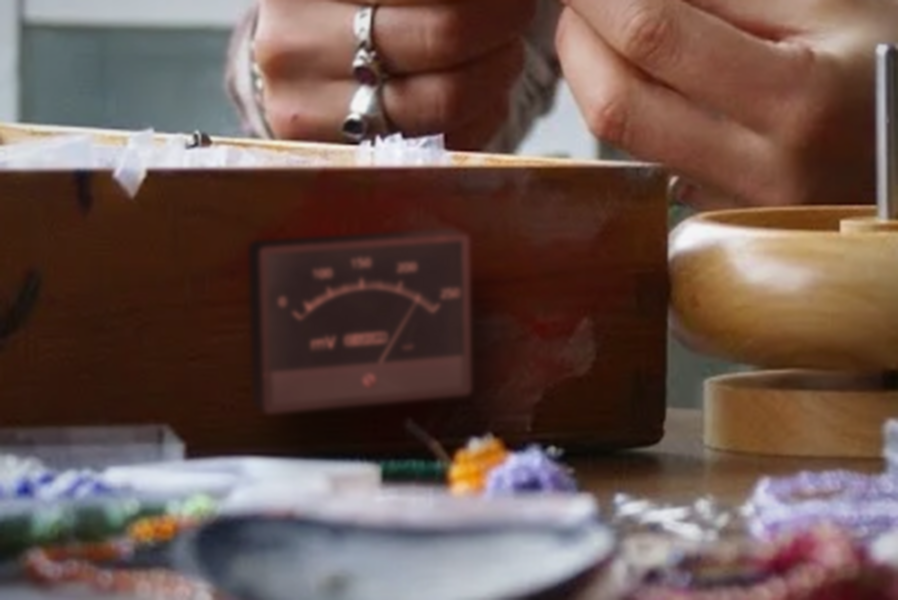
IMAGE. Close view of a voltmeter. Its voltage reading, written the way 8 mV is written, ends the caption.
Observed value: 225 mV
